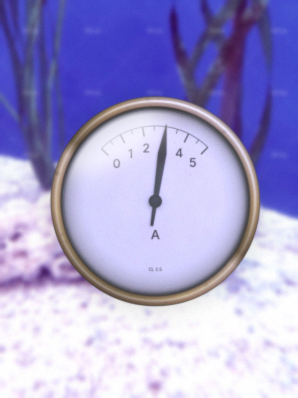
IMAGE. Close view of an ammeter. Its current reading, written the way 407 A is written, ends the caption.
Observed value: 3 A
